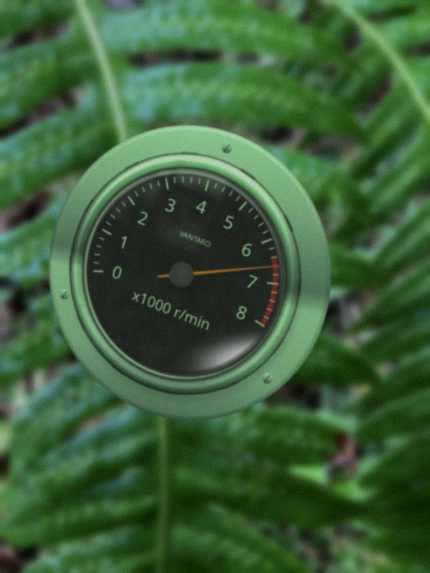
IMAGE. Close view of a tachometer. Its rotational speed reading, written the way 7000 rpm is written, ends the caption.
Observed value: 6600 rpm
